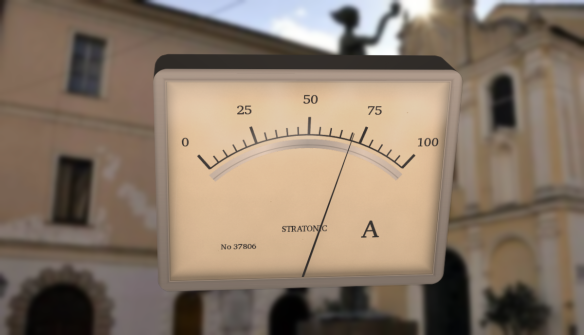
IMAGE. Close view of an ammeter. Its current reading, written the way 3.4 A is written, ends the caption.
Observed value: 70 A
